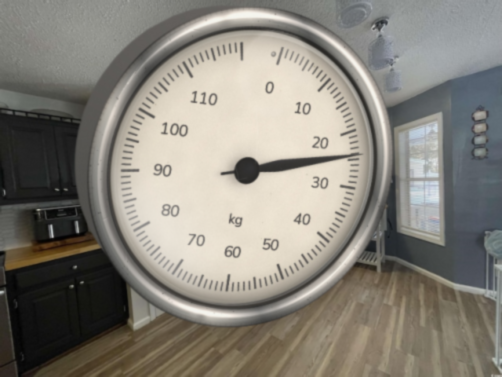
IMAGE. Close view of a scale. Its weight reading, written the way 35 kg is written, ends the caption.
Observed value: 24 kg
